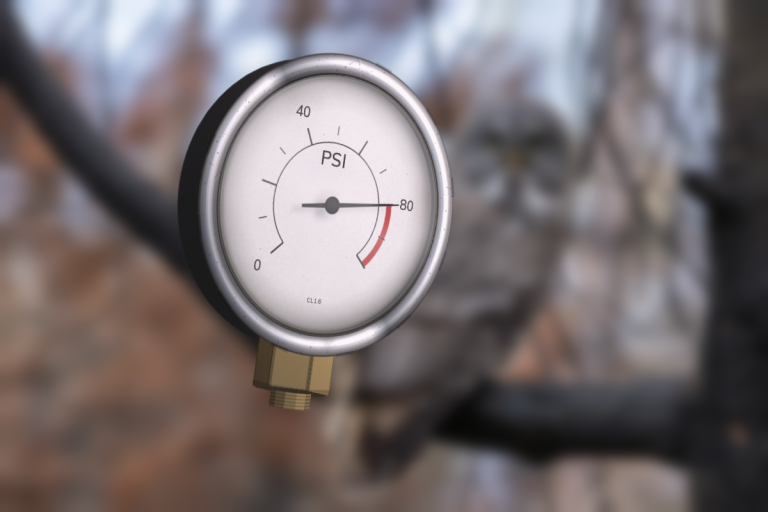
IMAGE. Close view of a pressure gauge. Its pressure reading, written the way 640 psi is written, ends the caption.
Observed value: 80 psi
